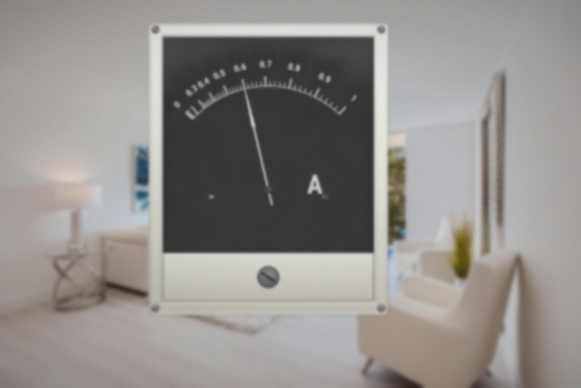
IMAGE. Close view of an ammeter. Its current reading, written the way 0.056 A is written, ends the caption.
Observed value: 0.6 A
